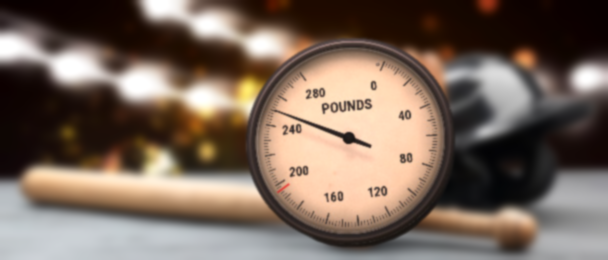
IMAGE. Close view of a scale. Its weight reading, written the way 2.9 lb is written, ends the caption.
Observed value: 250 lb
